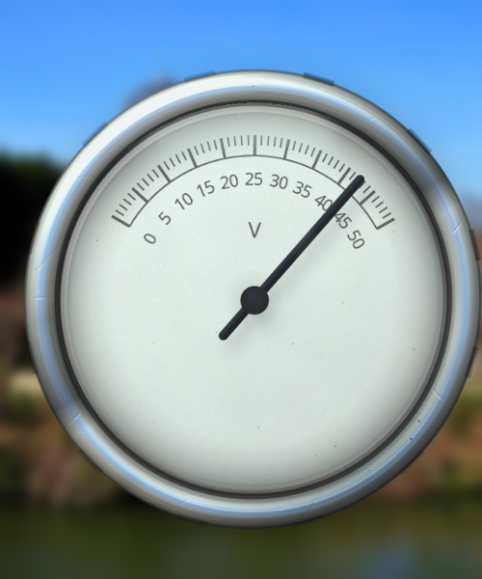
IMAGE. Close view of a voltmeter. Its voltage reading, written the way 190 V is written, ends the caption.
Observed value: 42 V
